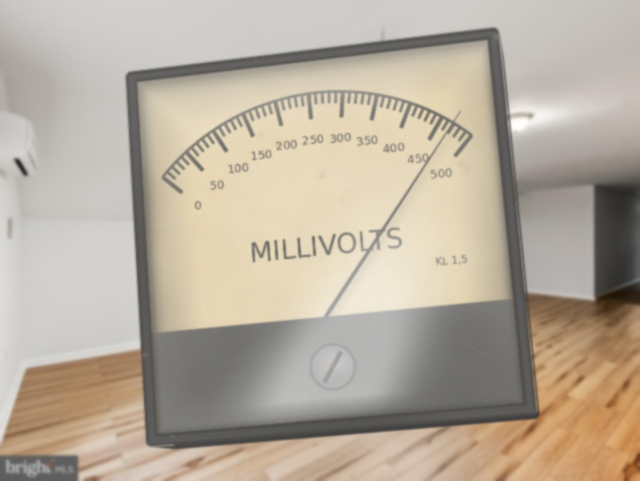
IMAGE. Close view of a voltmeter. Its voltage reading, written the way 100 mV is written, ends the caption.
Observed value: 470 mV
